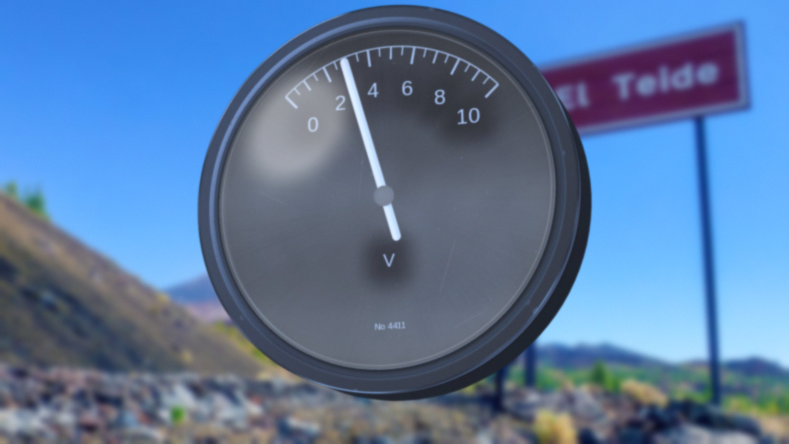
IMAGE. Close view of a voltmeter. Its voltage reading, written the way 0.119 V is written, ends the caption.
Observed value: 3 V
